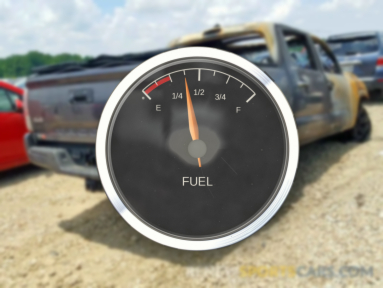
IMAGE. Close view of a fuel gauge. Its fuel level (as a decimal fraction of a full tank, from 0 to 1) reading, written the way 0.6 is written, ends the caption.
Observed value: 0.375
